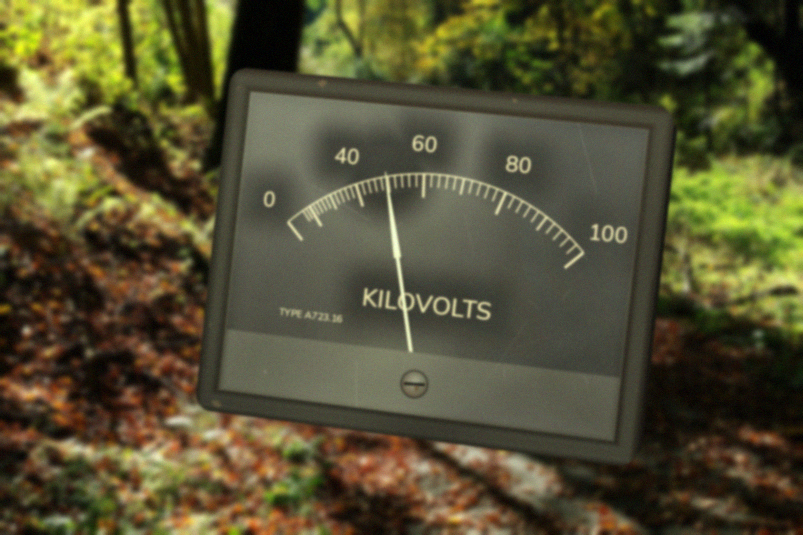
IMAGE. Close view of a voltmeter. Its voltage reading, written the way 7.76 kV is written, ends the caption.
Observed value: 50 kV
